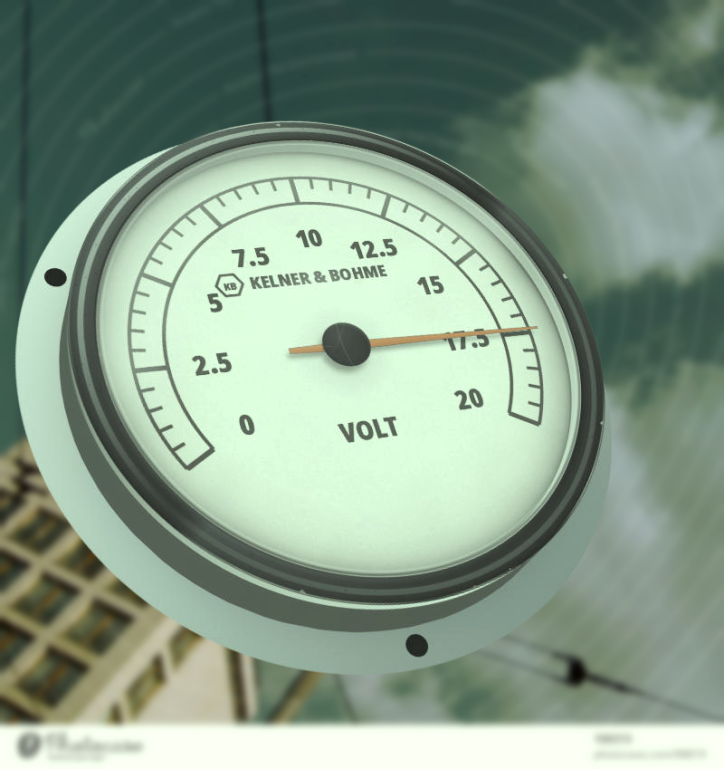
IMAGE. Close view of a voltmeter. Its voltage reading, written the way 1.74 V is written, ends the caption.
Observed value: 17.5 V
